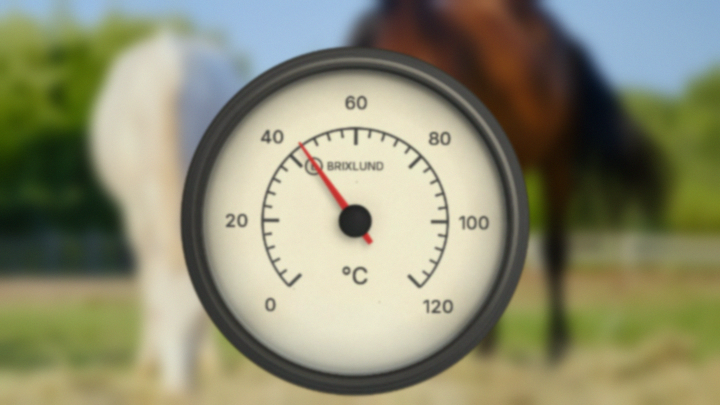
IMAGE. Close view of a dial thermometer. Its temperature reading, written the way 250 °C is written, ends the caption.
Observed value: 44 °C
